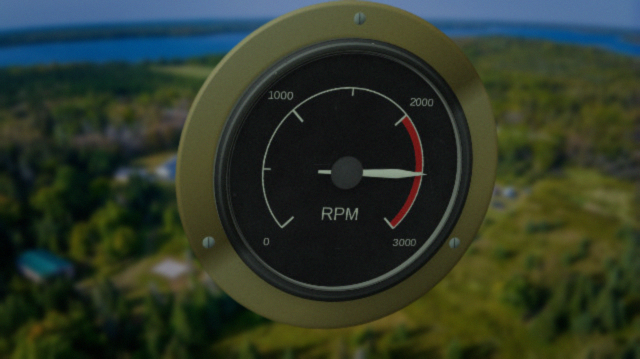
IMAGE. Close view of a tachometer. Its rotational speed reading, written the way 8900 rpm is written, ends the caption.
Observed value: 2500 rpm
